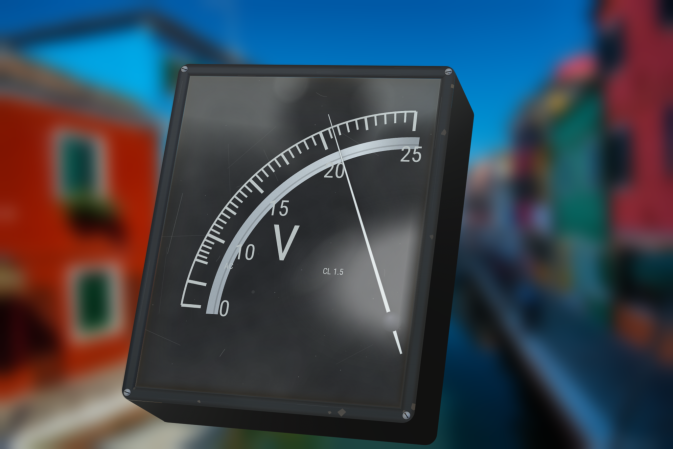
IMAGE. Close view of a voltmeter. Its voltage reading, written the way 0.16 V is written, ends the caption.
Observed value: 20.75 V
